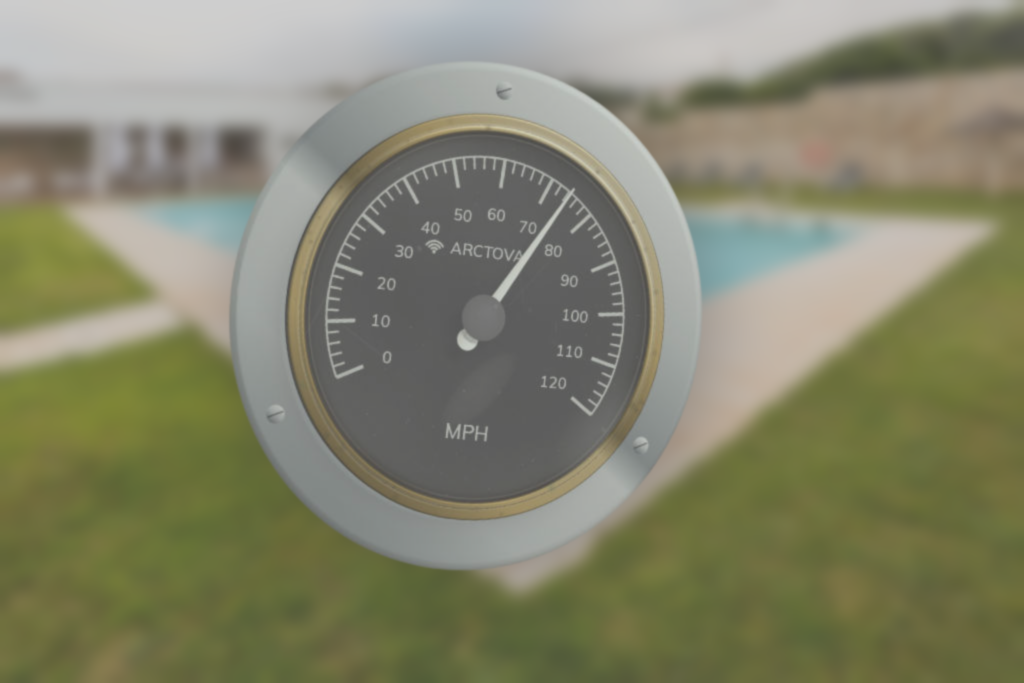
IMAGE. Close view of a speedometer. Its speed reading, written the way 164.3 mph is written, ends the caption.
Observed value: 74 mph
